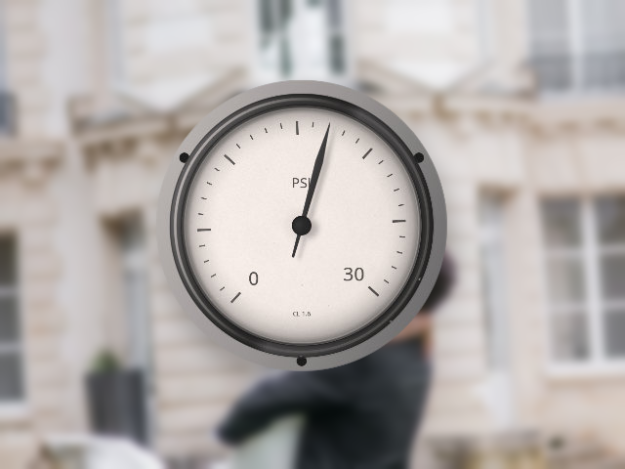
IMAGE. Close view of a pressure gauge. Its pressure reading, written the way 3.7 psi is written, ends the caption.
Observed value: 17 psi
